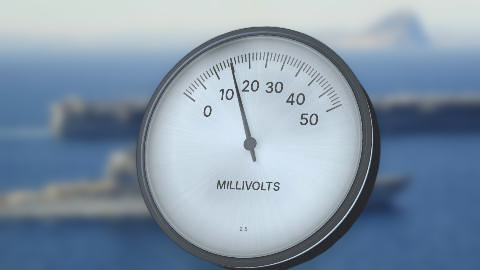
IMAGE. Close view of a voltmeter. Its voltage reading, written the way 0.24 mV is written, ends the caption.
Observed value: 15 mV
